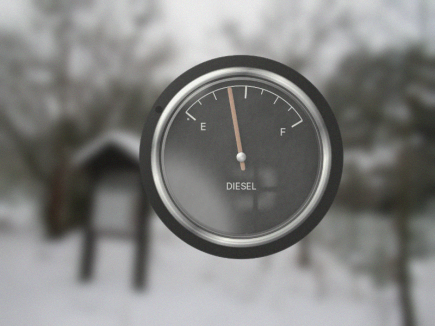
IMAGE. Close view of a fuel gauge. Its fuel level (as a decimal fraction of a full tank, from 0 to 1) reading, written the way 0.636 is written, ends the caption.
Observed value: 0.375
